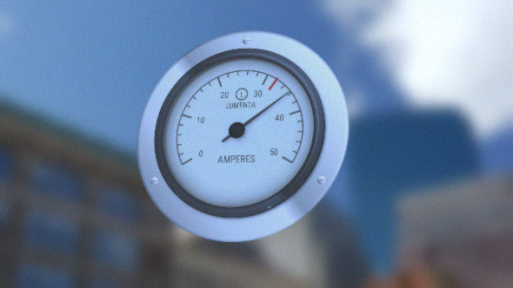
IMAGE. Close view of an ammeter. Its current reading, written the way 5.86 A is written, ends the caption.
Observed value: 36 A
